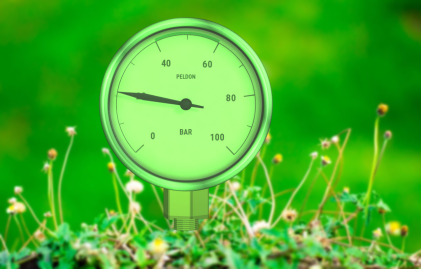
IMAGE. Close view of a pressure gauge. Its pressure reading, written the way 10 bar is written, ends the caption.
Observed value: 20 bar
